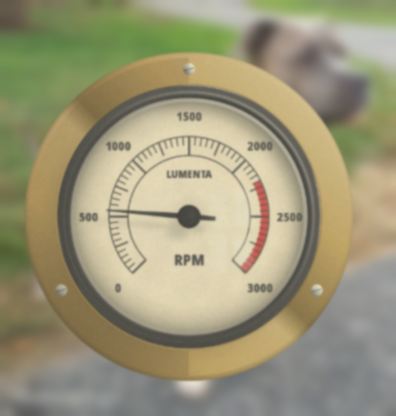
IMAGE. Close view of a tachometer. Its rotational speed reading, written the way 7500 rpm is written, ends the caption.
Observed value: 550 rpm
